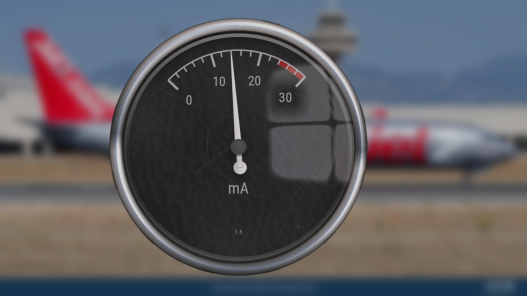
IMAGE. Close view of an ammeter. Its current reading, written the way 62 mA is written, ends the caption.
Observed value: 14 mA
